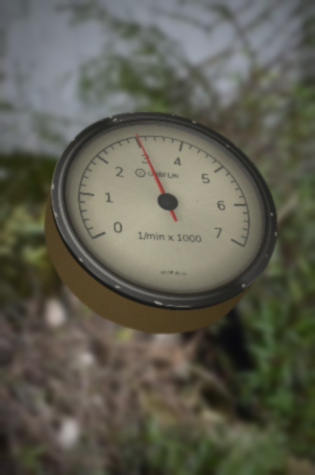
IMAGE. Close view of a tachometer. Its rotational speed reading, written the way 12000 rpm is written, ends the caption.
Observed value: 3000 rpm
